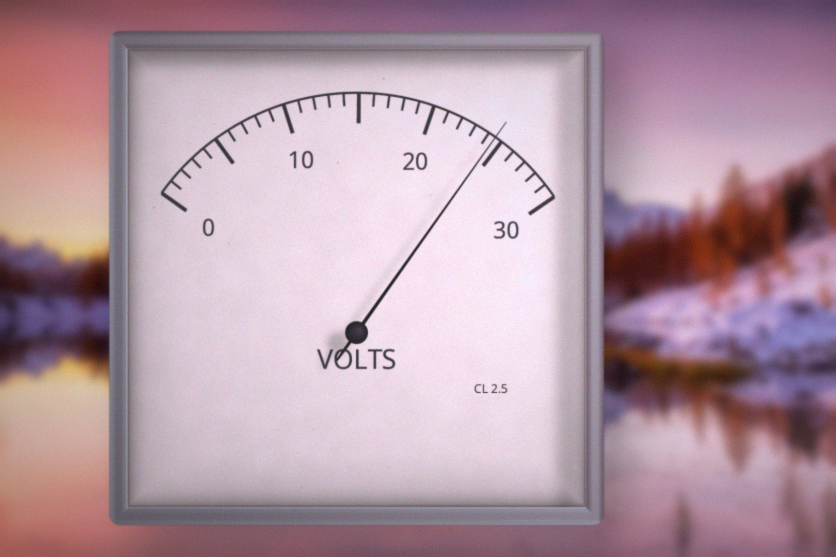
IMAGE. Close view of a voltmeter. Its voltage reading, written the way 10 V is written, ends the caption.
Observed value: 24.5 V
